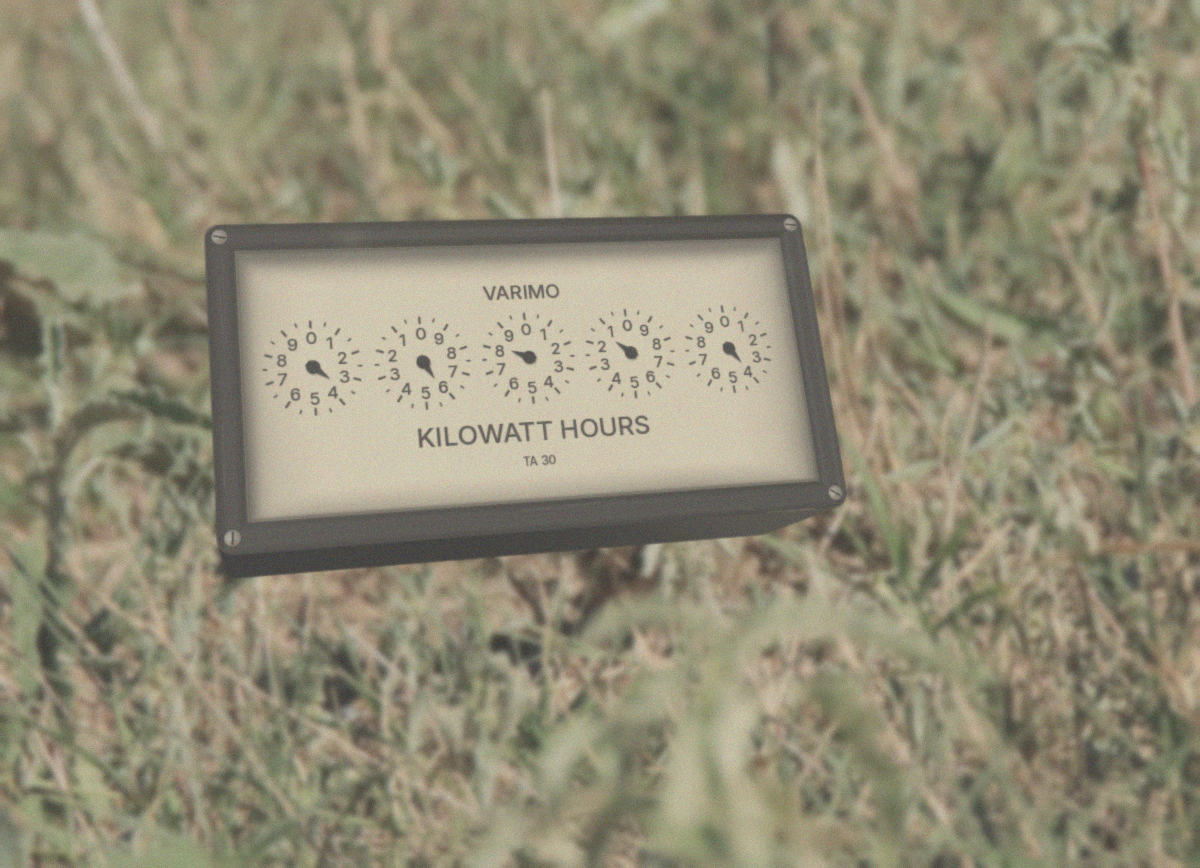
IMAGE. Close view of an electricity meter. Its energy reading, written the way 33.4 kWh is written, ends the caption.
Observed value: 35814 kWh
